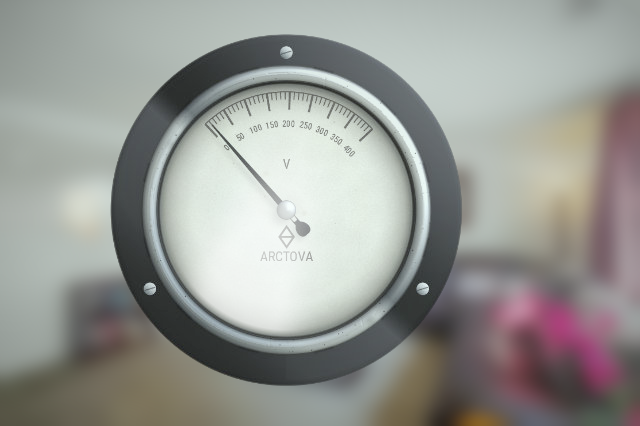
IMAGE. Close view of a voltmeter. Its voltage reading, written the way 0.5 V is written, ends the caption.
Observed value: 10 V
